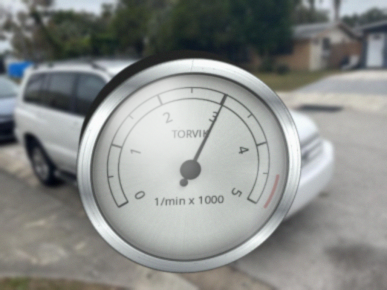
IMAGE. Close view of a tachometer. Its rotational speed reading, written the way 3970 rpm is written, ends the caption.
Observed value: 3000 rpm
